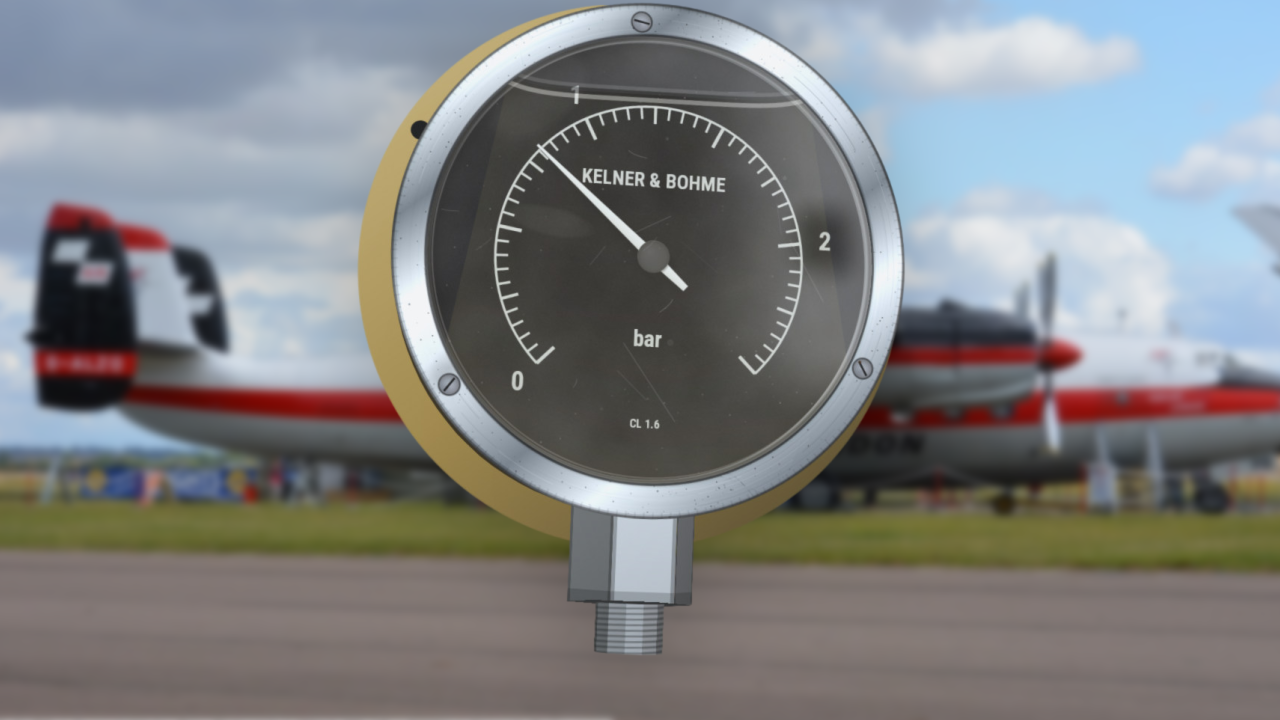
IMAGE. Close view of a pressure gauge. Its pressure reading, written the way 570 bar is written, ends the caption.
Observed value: 0.8 bar
